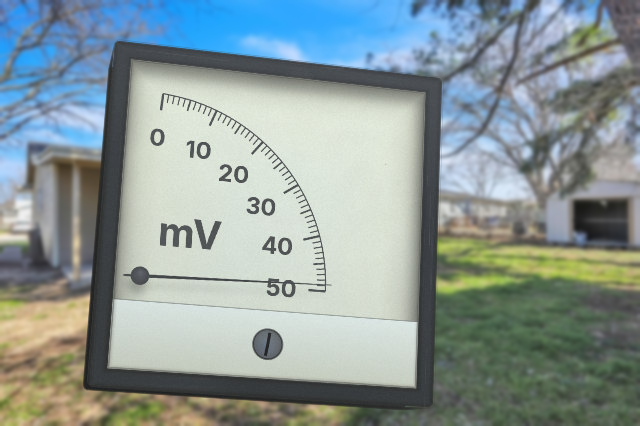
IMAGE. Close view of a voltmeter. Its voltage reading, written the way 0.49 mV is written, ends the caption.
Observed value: 49 mV
